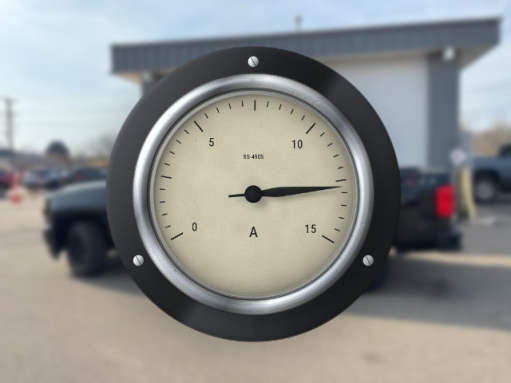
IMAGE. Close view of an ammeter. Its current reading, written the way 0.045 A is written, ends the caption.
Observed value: 12.75 A
